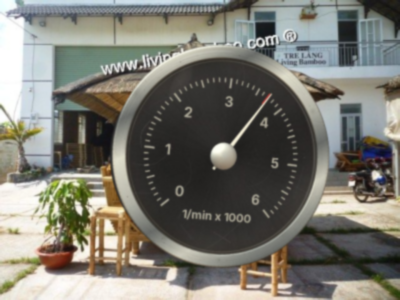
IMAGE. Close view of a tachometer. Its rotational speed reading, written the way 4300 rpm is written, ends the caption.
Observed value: 3700 rpm
